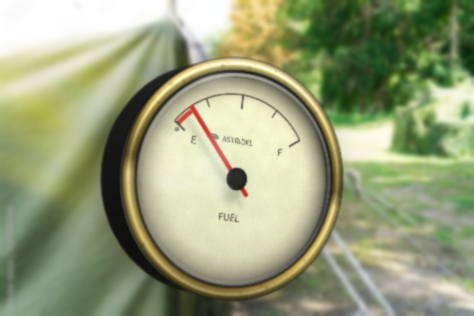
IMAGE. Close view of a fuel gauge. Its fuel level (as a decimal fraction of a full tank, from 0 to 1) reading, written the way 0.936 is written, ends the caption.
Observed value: 0.125
